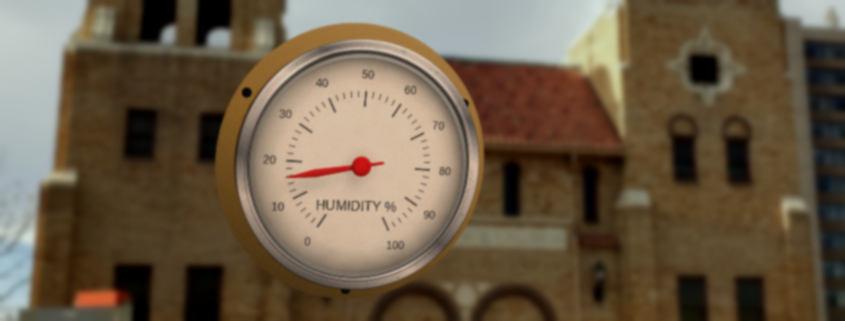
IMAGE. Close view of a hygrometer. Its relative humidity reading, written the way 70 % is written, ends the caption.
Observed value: 16 %
